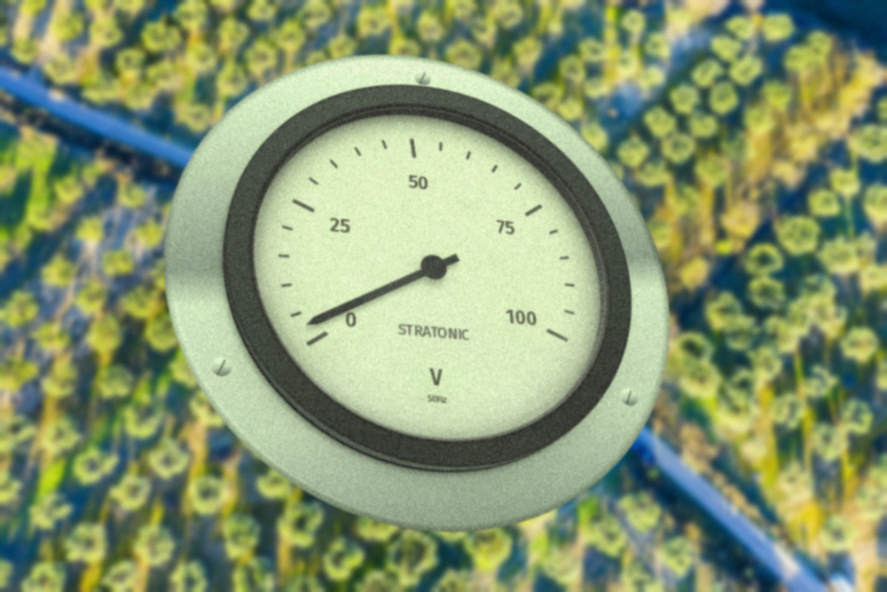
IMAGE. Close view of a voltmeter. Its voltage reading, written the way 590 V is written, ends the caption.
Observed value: 2.5 V
